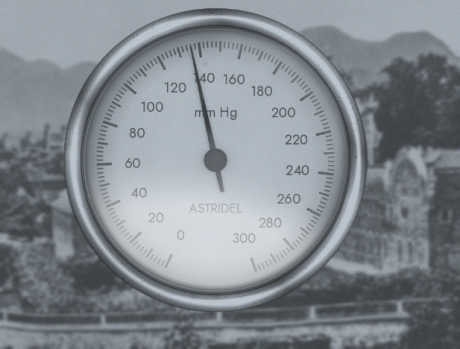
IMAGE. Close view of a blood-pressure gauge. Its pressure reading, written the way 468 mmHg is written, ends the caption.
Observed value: 136 mmHg
